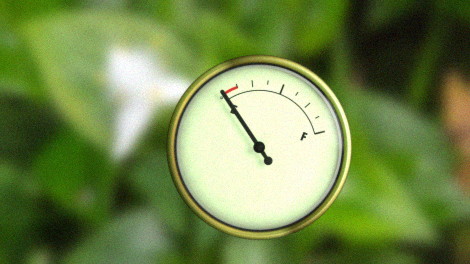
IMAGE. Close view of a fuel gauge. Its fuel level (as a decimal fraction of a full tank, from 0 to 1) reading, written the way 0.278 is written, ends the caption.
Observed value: 0
